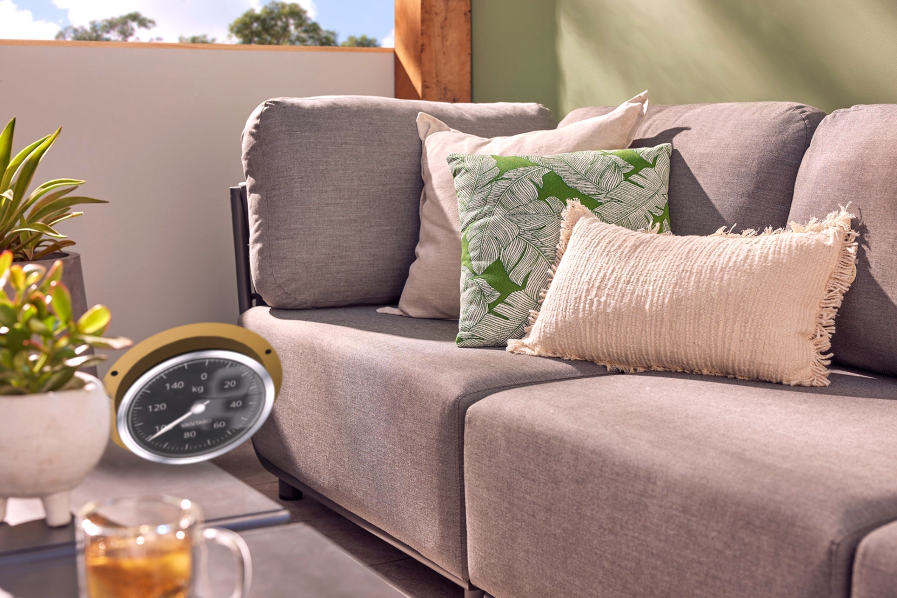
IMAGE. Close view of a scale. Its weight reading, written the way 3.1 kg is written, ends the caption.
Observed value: 100 kg
